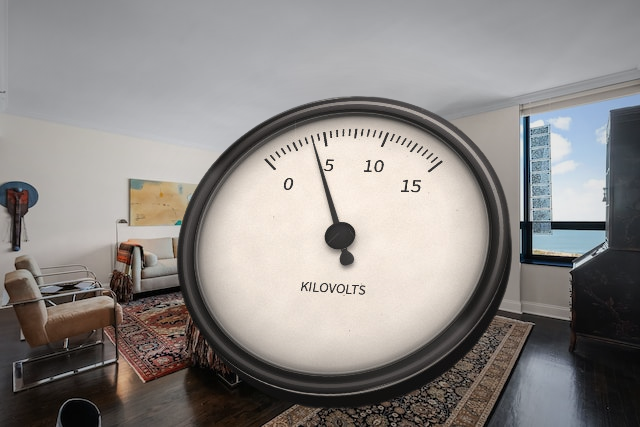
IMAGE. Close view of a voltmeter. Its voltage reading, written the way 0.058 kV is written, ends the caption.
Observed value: 4 kV
